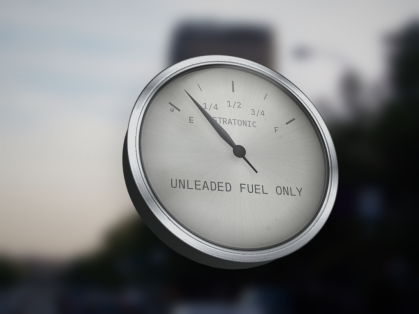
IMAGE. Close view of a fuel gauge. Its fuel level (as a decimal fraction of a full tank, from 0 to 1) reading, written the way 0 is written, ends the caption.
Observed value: 0.125
